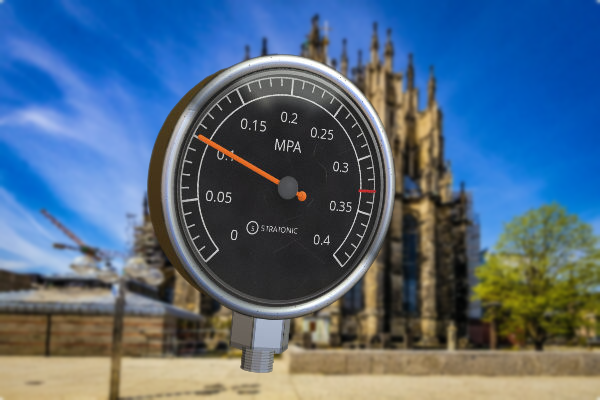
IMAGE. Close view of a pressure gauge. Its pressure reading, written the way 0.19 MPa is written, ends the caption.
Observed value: 0.1 MPa
